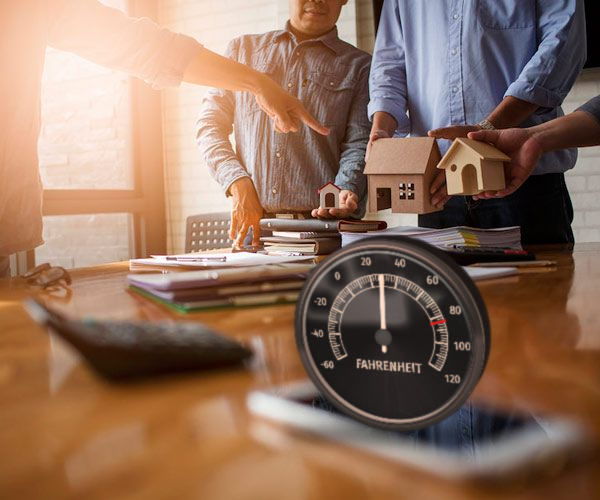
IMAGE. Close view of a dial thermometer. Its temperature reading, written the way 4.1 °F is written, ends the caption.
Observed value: 30 °F
